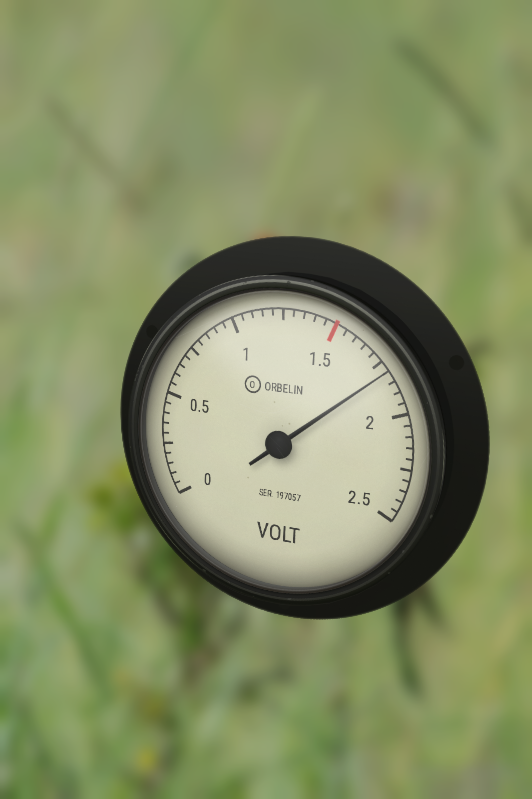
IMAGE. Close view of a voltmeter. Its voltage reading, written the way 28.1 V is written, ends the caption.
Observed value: 1.8 V
